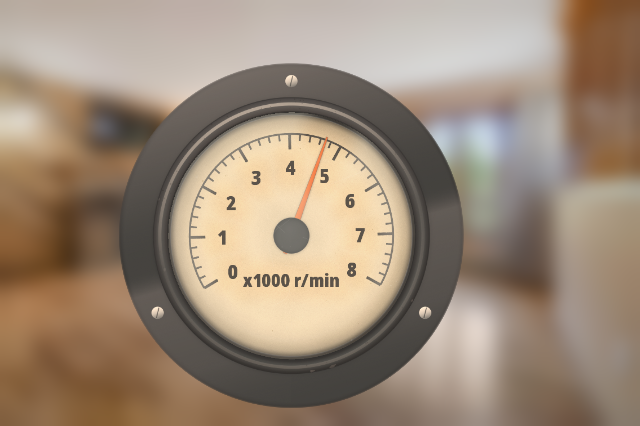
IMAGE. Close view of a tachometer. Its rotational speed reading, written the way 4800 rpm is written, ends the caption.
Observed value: 4700 rpm
